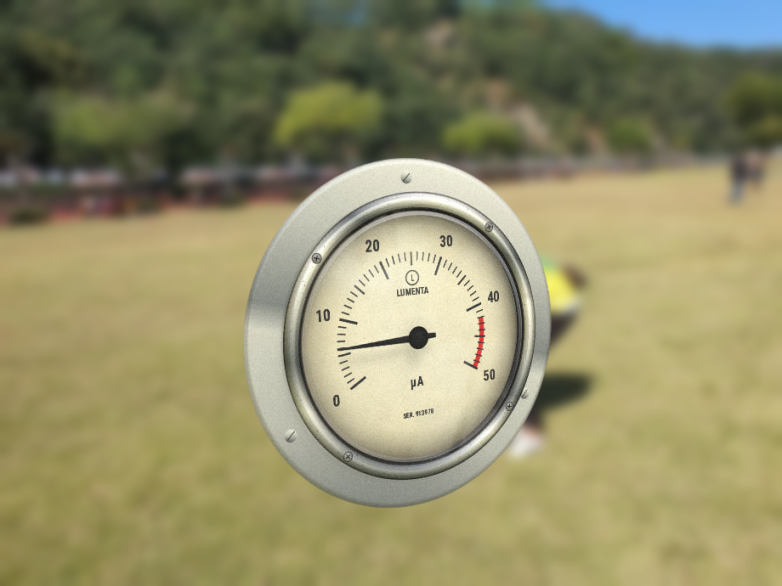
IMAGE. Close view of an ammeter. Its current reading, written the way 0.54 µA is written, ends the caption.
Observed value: 6 µA
